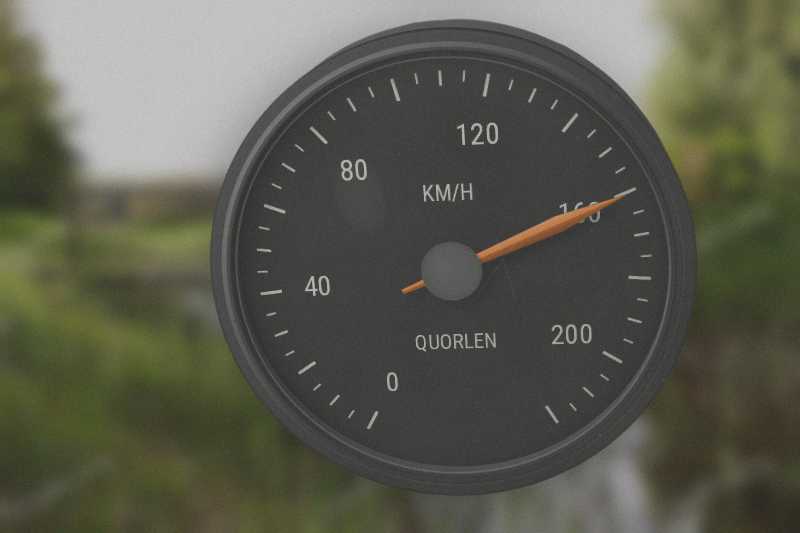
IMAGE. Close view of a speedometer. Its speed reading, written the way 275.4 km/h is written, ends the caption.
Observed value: 160 km/h
